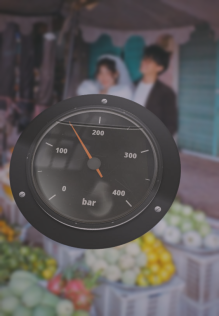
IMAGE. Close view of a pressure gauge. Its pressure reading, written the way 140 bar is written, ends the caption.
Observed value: 150 bar
